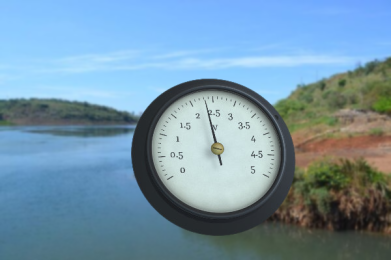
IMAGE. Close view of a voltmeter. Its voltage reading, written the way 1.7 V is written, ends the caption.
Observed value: 2.3 V
